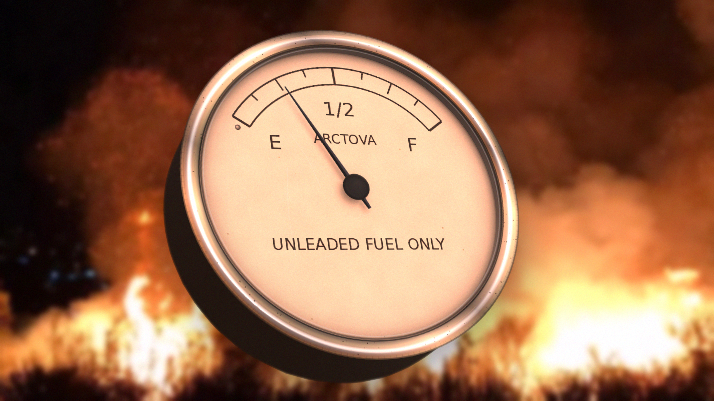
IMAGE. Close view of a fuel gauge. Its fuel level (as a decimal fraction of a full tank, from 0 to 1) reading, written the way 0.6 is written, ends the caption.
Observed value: 0.25
